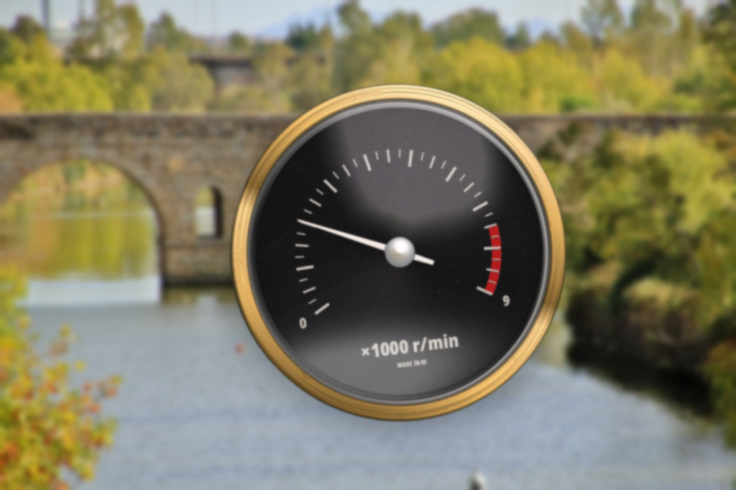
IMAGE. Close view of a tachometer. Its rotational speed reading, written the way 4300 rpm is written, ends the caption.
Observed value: 2000 rpm
